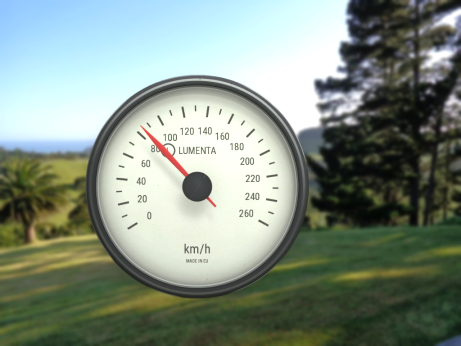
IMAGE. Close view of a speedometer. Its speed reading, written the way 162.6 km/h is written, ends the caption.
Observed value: 85 km/h
